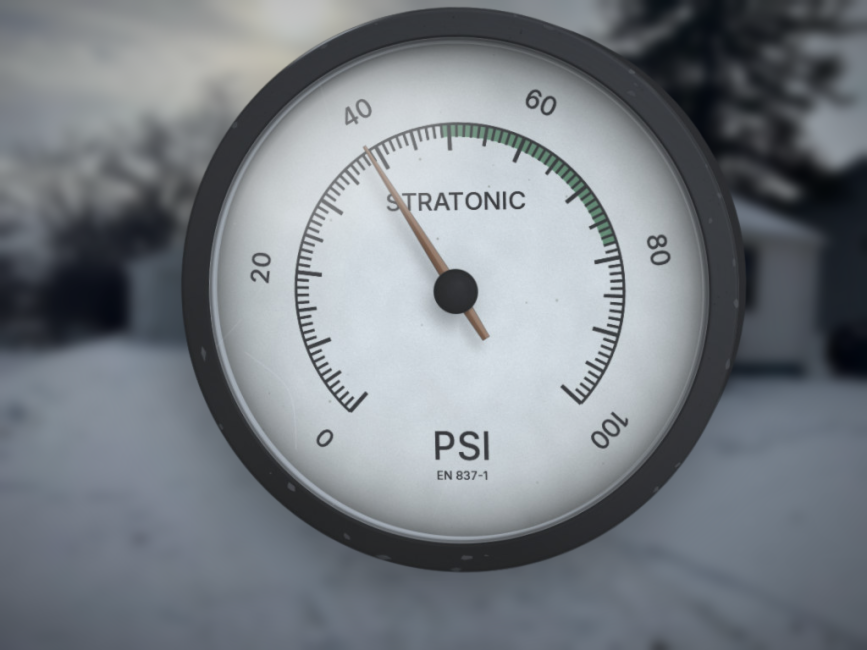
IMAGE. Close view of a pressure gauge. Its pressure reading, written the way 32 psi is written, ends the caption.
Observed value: 39 psi
